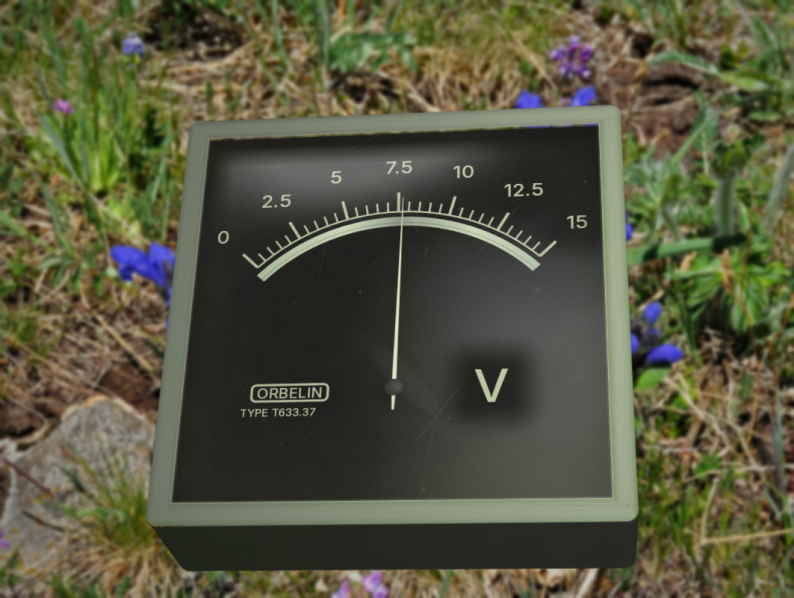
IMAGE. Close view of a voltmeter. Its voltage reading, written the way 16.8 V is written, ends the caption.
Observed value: 7.75 V
